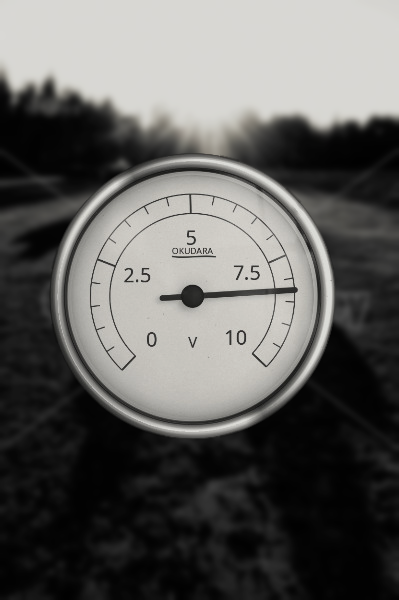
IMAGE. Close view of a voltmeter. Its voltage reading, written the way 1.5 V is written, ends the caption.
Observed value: 8.25 V
